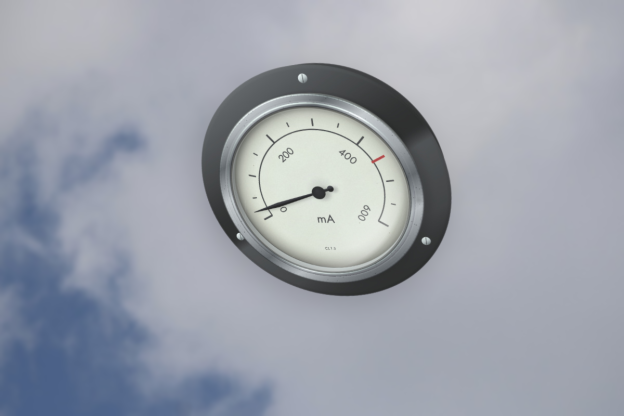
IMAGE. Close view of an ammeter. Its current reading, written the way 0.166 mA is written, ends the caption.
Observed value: 25 mA
